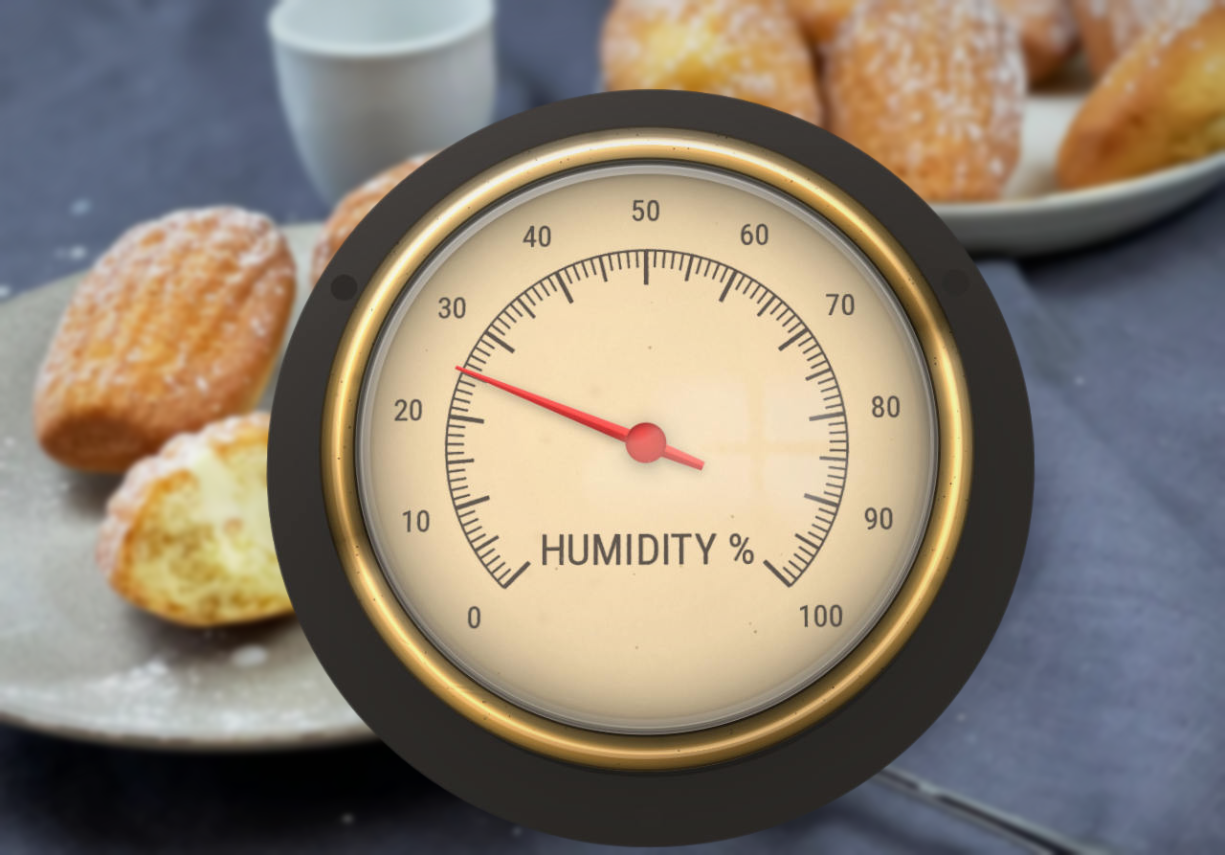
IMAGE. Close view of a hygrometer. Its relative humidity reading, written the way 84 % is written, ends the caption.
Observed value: 25 %
